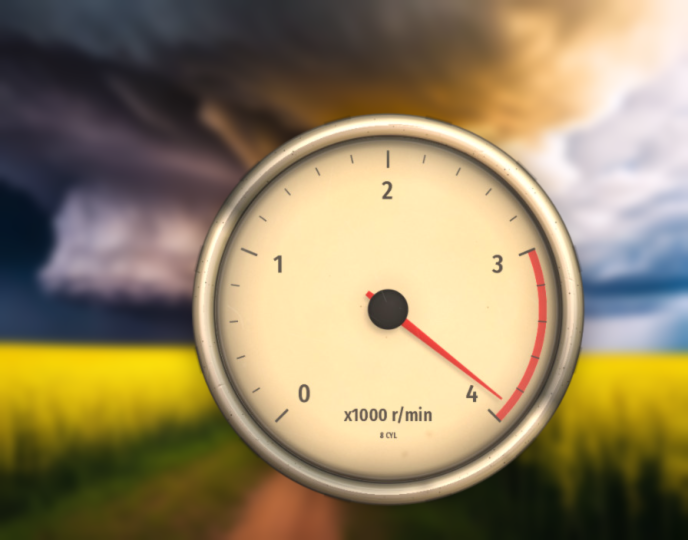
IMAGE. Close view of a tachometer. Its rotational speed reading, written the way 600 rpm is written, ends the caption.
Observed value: 3900 rpm
